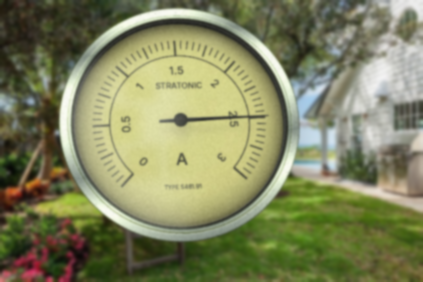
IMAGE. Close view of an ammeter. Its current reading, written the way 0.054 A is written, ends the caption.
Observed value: 2.5 A
